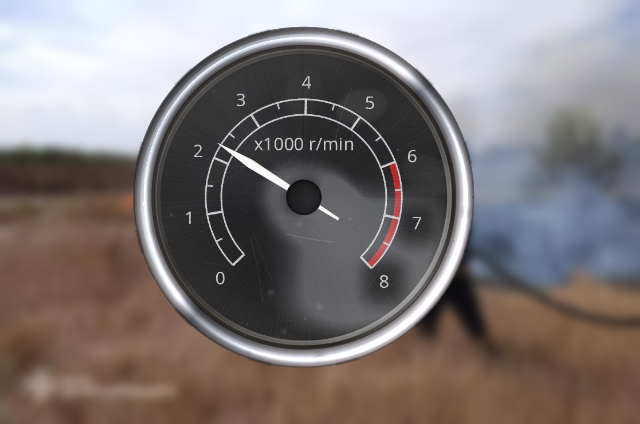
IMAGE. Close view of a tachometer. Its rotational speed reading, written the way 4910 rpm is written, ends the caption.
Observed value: 2250 rpm
